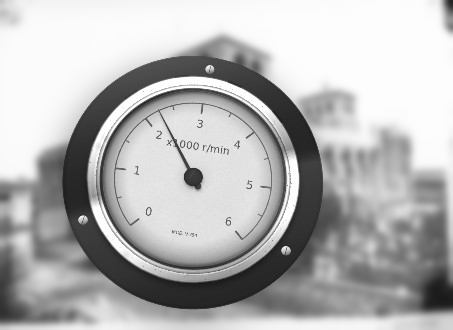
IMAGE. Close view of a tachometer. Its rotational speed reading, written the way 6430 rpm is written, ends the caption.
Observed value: 2250 rpm
